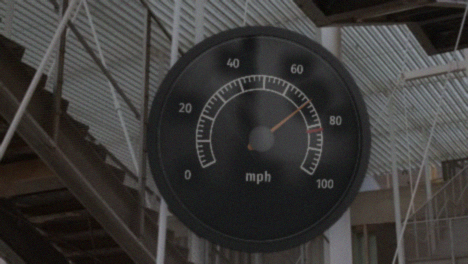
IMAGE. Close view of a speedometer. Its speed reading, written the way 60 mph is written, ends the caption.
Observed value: 70 mph
